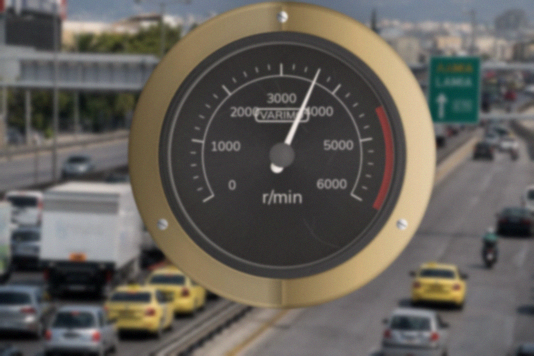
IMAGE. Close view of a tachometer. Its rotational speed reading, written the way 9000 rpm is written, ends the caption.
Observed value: 3600 rpm
